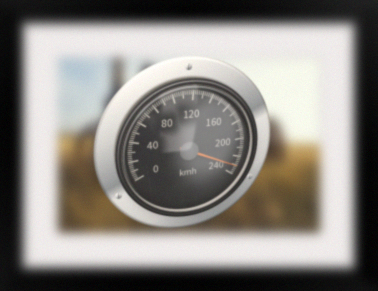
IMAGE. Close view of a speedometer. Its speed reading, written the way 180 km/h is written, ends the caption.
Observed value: 230 km/h
